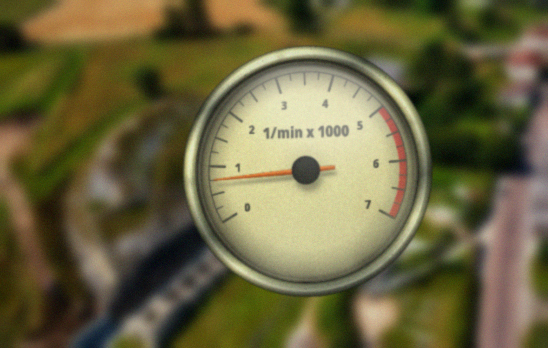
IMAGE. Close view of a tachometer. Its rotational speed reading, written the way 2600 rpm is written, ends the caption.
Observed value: 750 rpm
